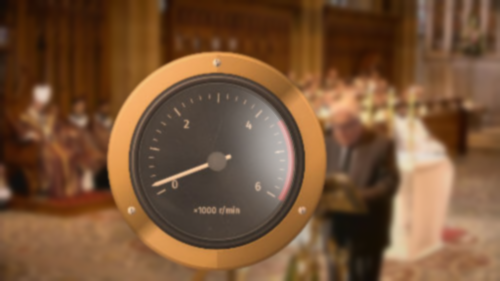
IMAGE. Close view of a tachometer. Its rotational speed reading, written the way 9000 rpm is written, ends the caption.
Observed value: 200 rpm
